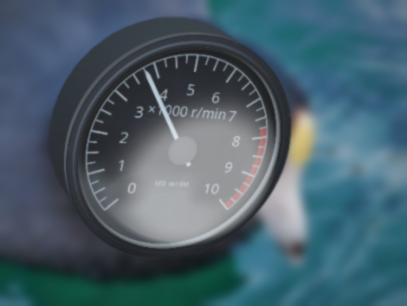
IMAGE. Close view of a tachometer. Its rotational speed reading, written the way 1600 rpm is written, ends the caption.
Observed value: 3750 rpm
